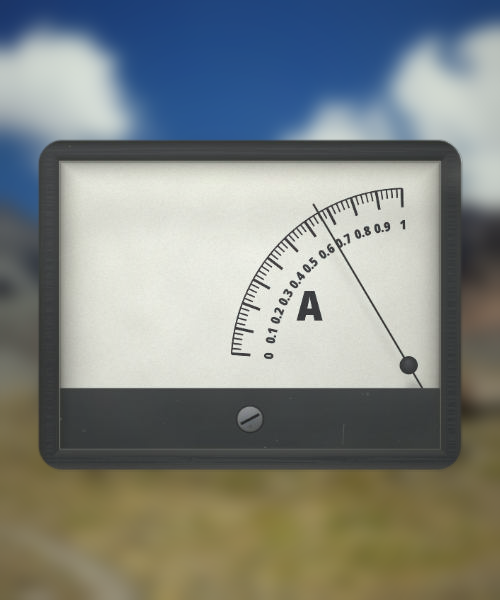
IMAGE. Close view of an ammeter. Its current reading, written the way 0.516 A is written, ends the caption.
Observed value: 0.66 A
